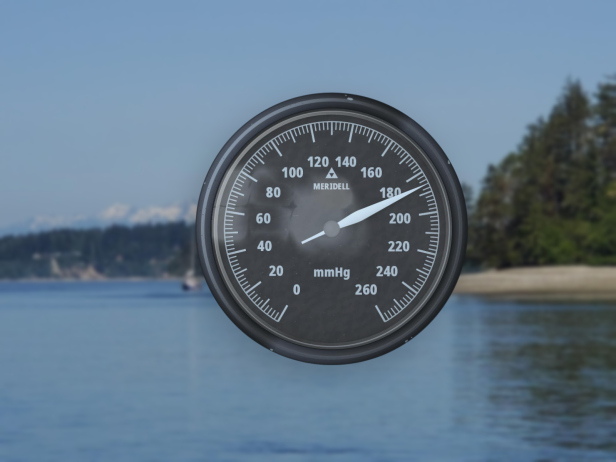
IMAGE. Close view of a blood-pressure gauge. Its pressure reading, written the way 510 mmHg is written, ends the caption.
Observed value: 186 mmHg
